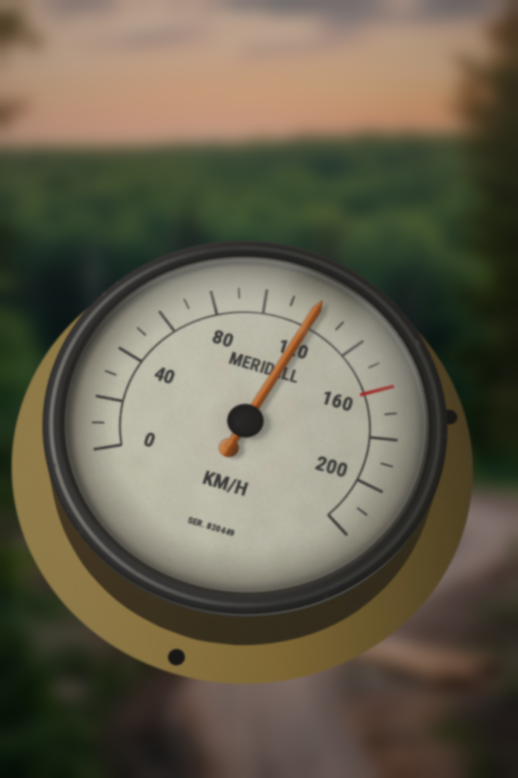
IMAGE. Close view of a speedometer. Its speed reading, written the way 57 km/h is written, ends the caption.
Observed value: 120 km/h
